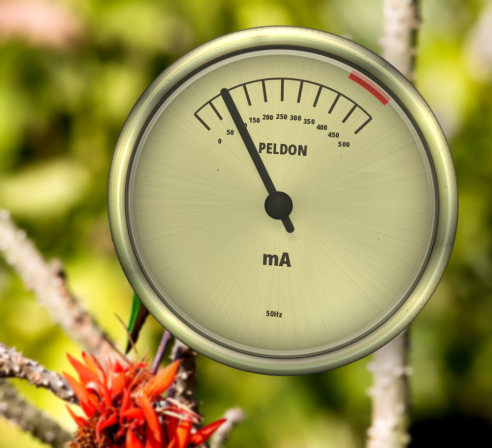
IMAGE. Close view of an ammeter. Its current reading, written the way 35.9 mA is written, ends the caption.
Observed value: 100 mA
